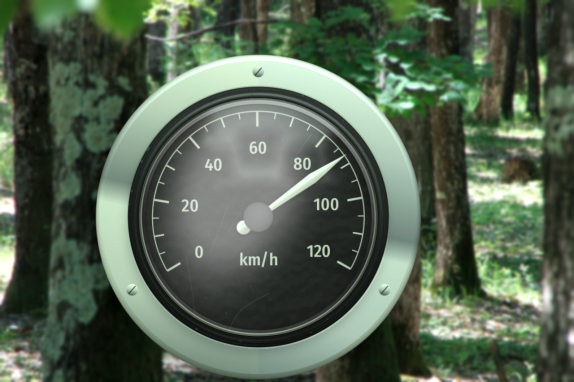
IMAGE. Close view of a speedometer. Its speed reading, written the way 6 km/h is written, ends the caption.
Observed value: 87.5 km/h
